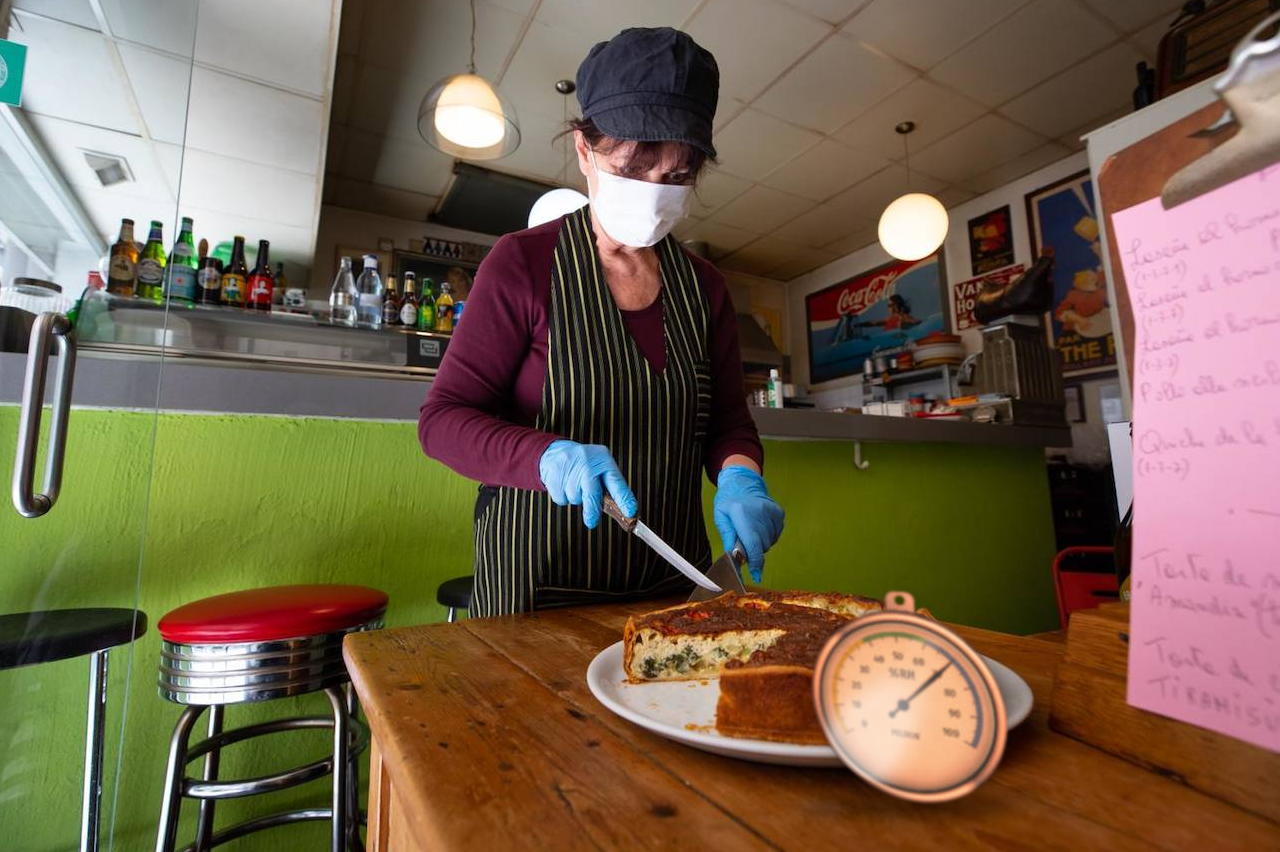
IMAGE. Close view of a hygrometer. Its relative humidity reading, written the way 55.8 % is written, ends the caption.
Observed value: 70 %
